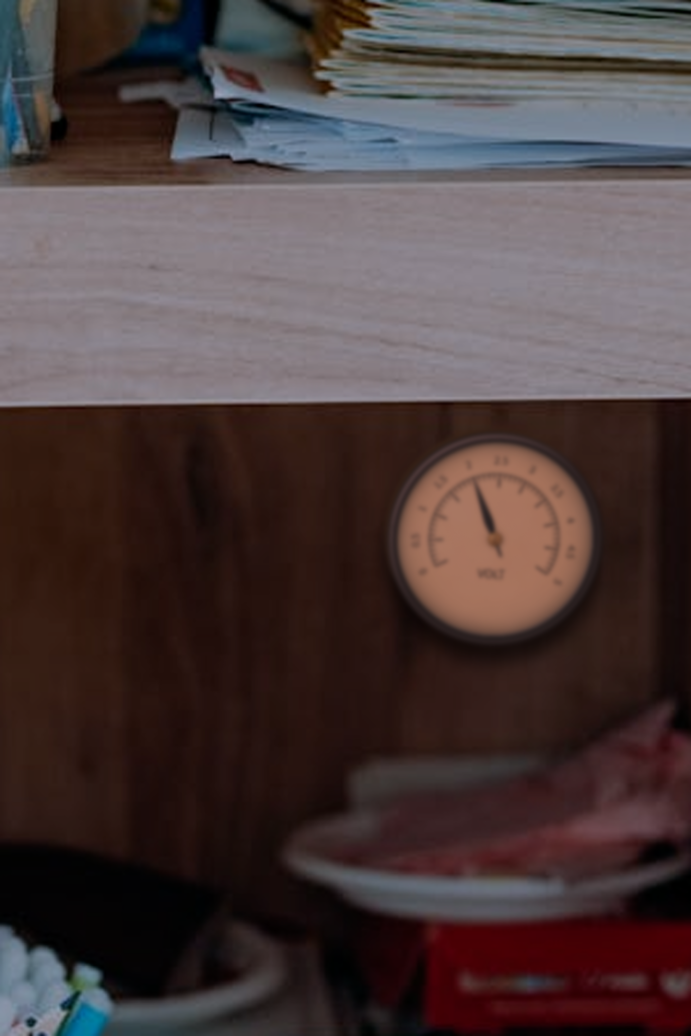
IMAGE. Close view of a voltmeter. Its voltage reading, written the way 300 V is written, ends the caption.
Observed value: 2 V
